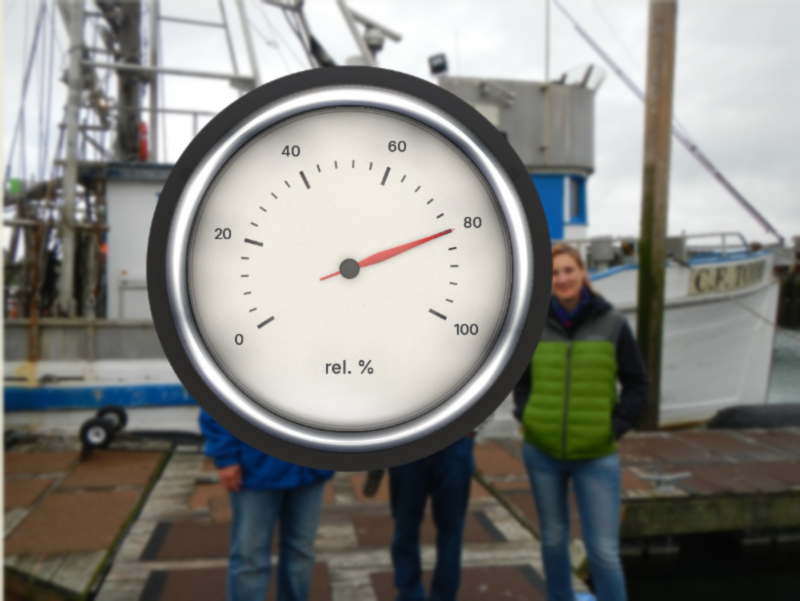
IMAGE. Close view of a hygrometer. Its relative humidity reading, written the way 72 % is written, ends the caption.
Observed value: 80 %
